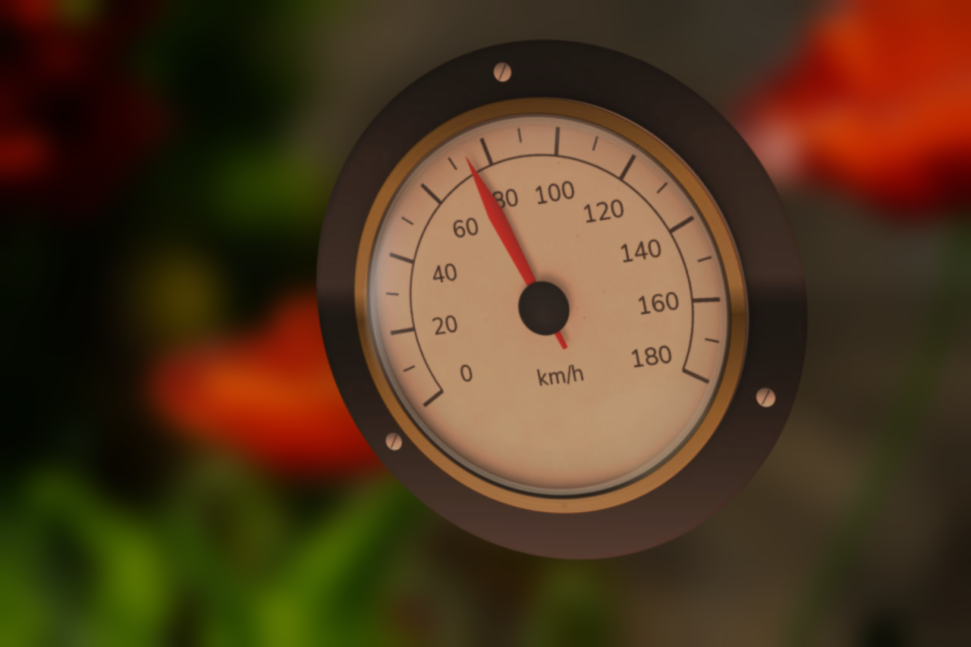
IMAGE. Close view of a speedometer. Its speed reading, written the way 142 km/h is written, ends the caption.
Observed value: 75 km/h
